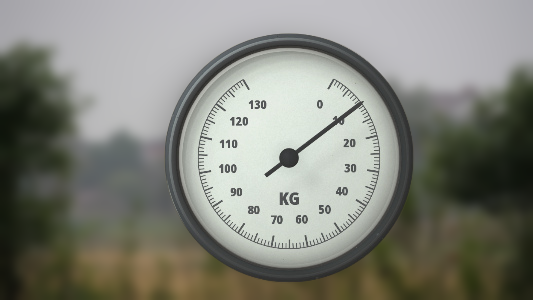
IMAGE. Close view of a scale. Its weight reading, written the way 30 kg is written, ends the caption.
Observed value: 10 kg
